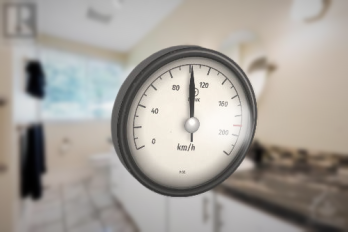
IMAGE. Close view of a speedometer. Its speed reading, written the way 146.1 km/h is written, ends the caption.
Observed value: 100 km/h
